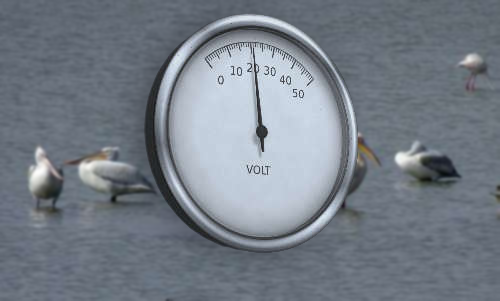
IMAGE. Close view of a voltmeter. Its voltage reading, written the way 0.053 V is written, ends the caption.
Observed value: 20 V
